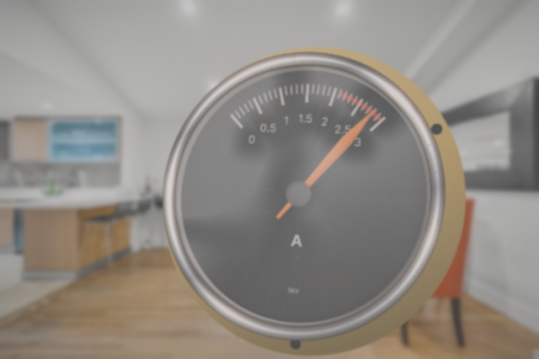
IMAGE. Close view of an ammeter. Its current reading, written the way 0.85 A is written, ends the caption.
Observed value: 2.8 A
